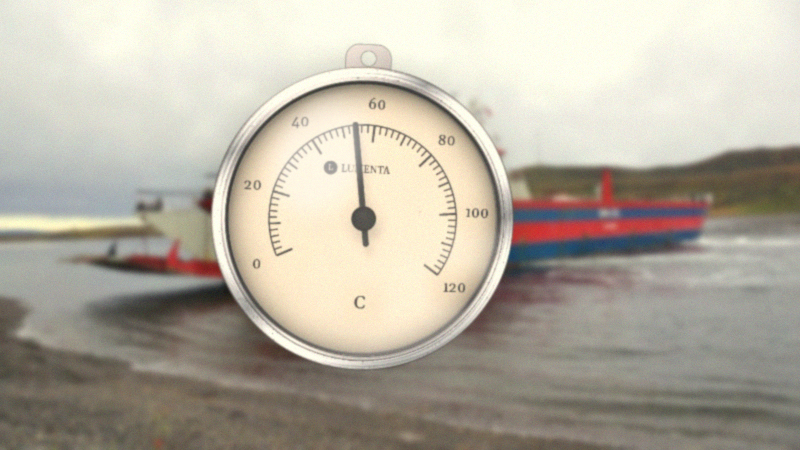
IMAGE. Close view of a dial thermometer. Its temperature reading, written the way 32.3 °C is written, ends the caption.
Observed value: 54 °C
